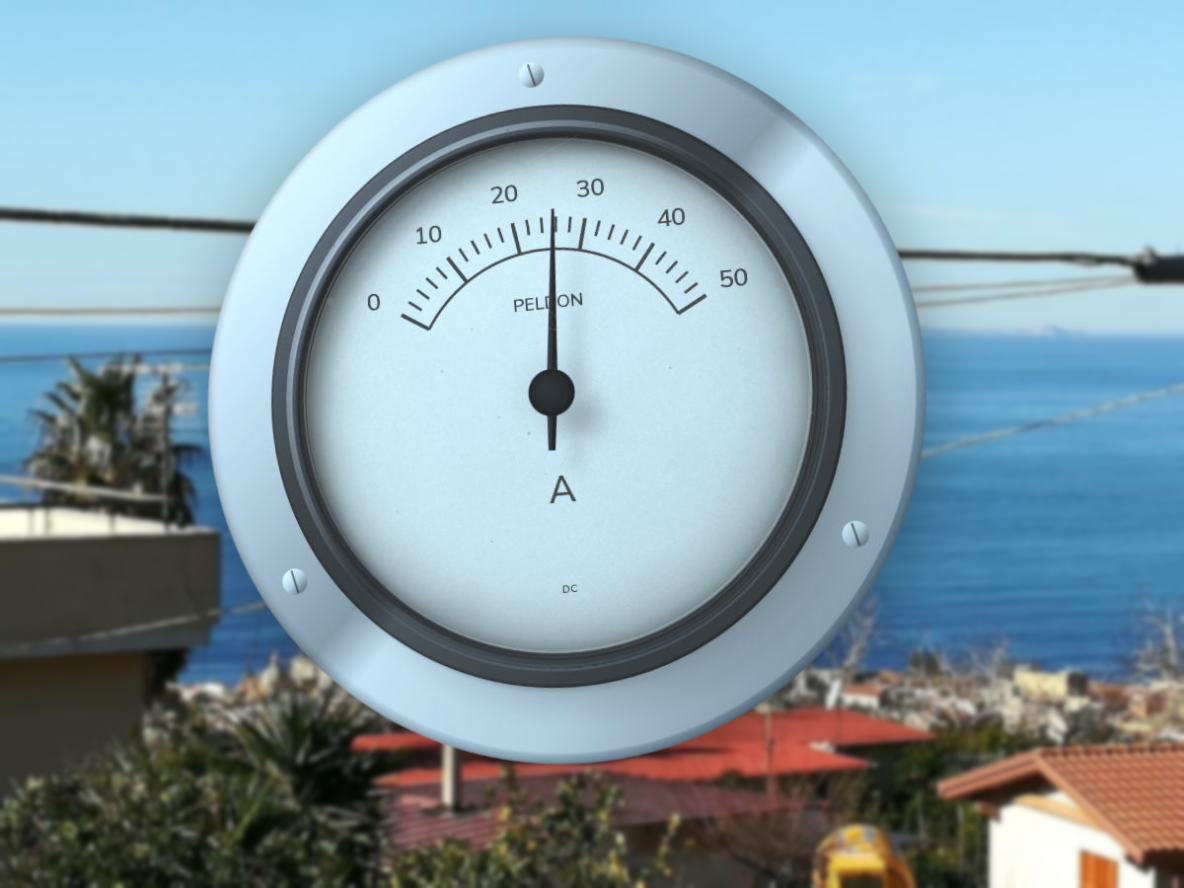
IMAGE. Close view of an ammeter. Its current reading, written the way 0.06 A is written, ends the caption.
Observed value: 26 A
